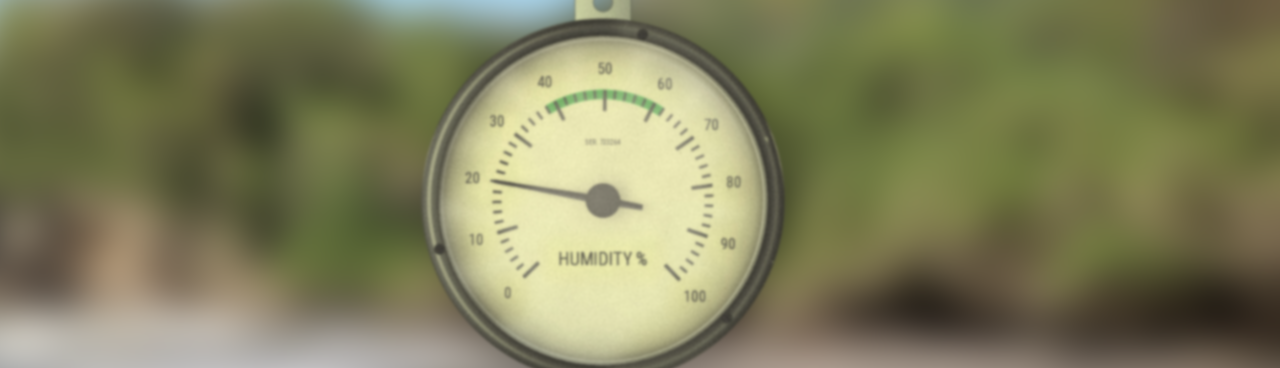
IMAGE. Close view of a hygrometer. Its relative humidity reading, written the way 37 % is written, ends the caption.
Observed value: 20 %
